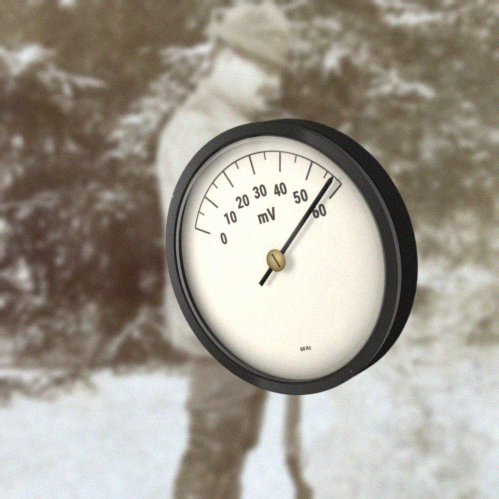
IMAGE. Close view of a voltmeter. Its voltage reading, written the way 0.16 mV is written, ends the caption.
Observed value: 57.5 mV
